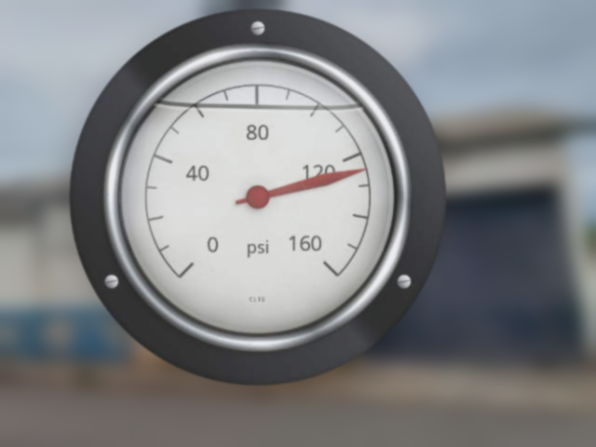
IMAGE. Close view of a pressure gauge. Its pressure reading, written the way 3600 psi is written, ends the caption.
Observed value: 125 psi
